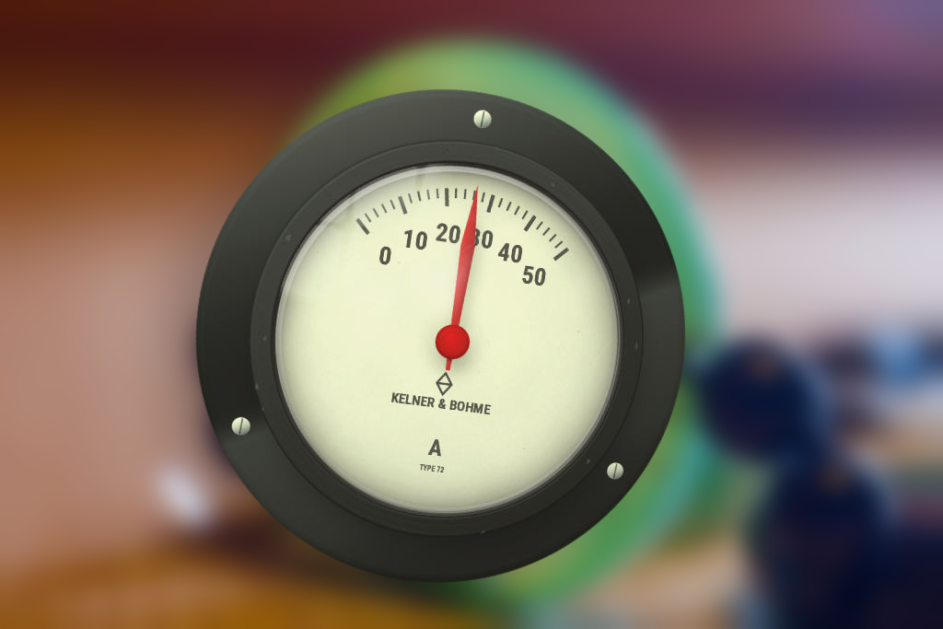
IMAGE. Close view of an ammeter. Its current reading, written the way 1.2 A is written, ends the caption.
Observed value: 26 A
